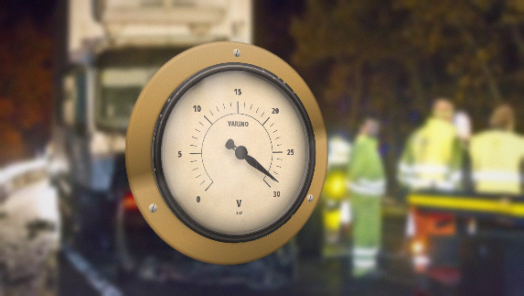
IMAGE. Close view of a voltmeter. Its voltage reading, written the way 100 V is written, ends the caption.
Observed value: 29 V
